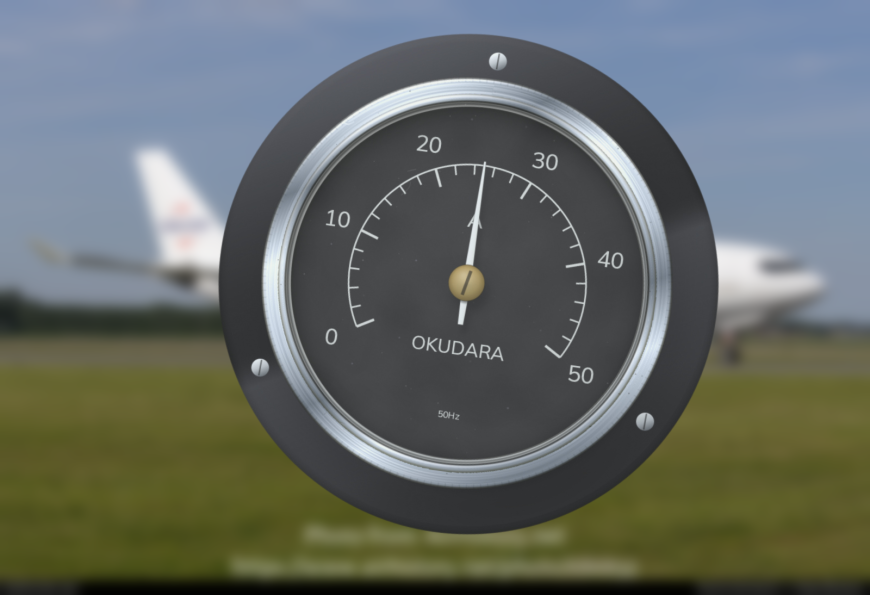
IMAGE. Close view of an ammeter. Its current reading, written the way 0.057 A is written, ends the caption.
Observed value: 25 A
